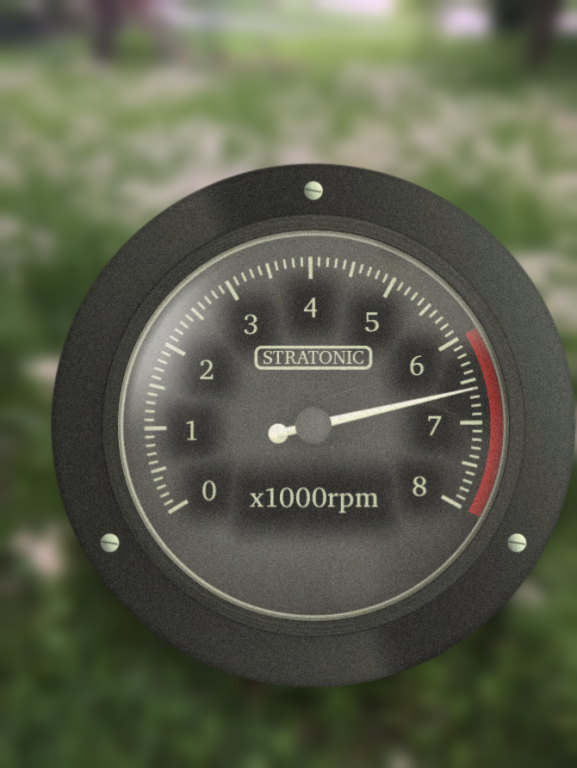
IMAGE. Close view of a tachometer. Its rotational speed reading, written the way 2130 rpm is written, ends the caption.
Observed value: 6600 rpm
